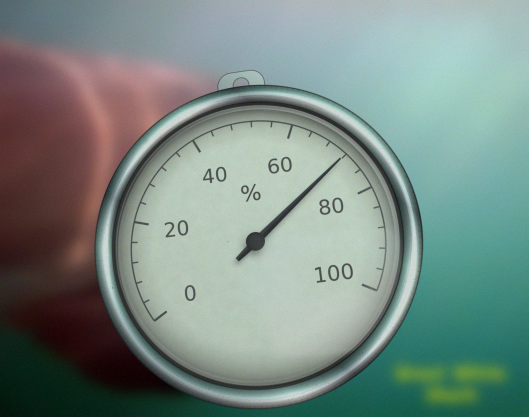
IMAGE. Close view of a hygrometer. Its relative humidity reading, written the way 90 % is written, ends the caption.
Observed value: 72 %
